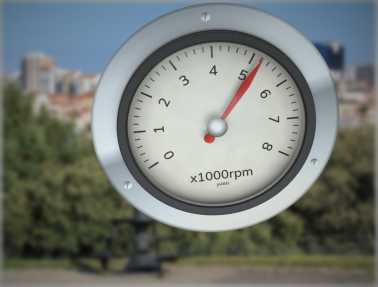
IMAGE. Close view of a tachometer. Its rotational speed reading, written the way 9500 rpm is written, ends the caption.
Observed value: 5200 rpm
